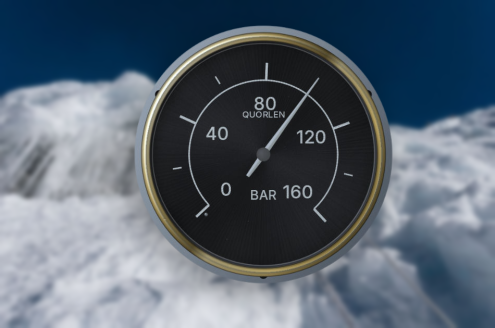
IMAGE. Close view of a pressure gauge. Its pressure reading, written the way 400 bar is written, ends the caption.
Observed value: 100 bar
